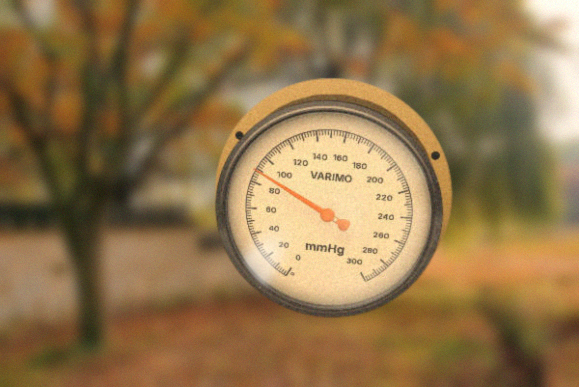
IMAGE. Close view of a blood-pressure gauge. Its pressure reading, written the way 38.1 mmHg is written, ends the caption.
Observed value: 90 mmHg
